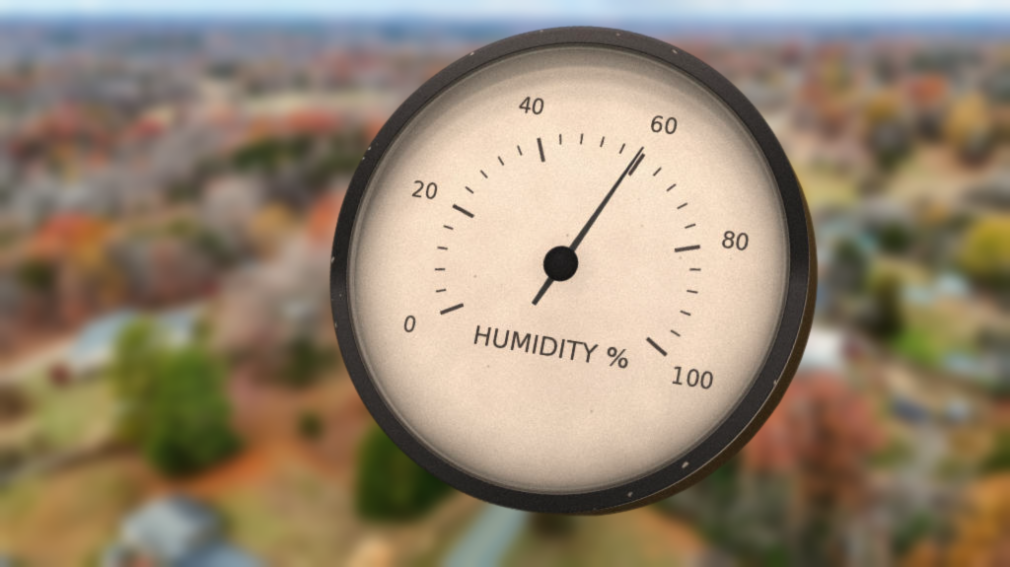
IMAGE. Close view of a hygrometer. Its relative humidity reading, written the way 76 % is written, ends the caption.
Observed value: 60 %
